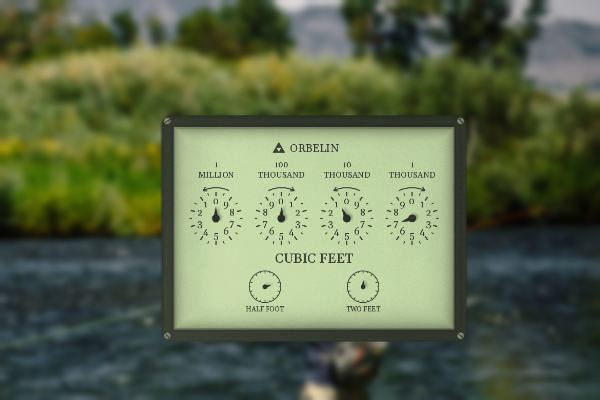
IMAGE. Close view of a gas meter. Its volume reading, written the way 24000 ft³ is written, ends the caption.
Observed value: 700 ft³
